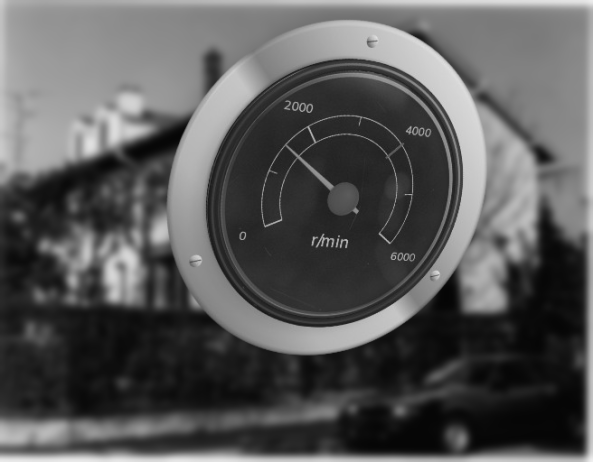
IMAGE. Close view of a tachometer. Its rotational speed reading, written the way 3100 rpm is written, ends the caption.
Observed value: 1500 rpm
